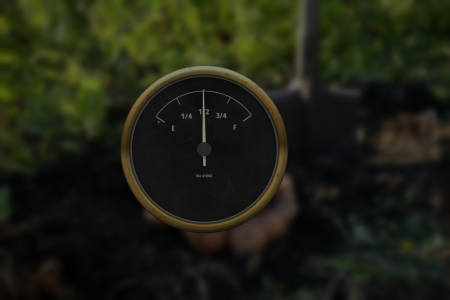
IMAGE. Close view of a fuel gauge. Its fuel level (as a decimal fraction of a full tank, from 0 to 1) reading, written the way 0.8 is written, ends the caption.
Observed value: 0.5
